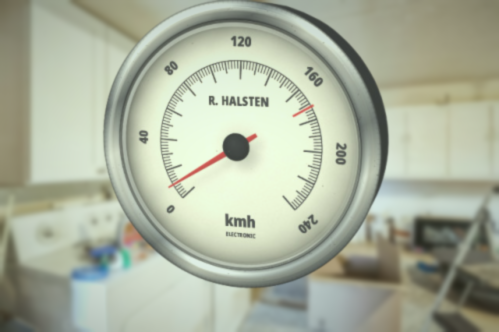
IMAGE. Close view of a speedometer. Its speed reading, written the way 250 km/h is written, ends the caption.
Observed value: 10 km/h
